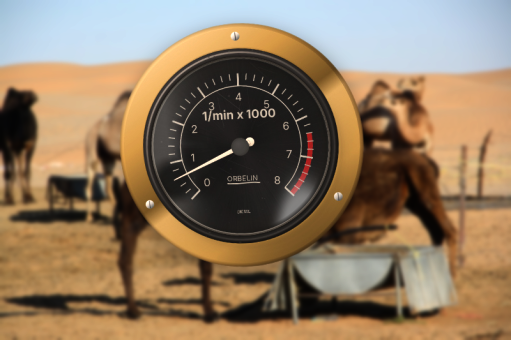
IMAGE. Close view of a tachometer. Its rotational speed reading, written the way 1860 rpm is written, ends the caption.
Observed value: 600 rpm
